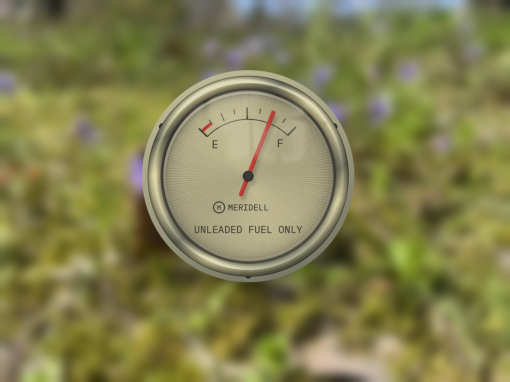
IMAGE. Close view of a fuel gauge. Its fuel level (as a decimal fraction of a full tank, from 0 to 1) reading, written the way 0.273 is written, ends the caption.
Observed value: 0.75
